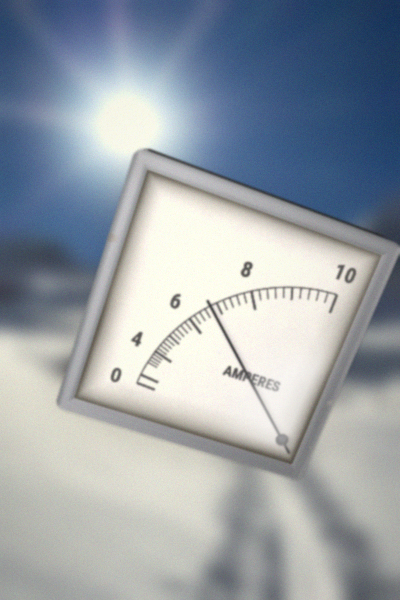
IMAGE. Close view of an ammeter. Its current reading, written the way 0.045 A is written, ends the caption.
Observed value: 6.8 A
